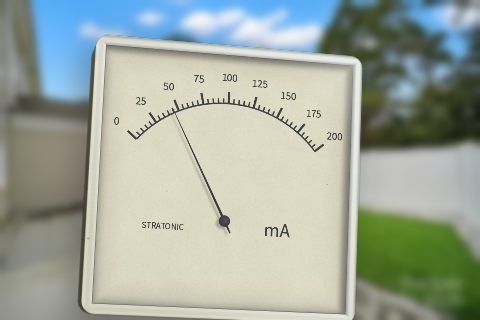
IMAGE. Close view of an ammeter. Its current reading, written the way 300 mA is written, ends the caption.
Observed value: 45 mA
